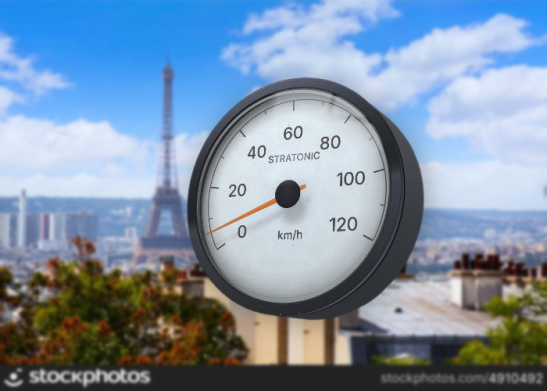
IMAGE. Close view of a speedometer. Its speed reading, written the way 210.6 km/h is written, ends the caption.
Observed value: 5 km/h
